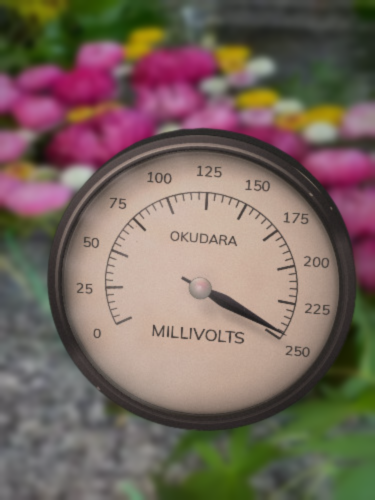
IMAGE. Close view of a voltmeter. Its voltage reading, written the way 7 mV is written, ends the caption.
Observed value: 245 mV
